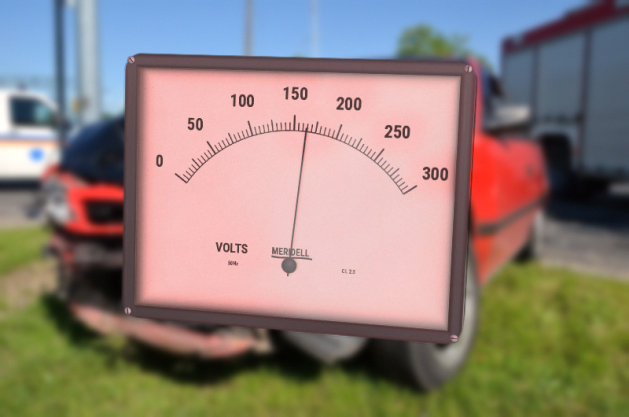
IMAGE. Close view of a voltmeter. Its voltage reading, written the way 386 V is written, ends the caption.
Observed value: 165 V
